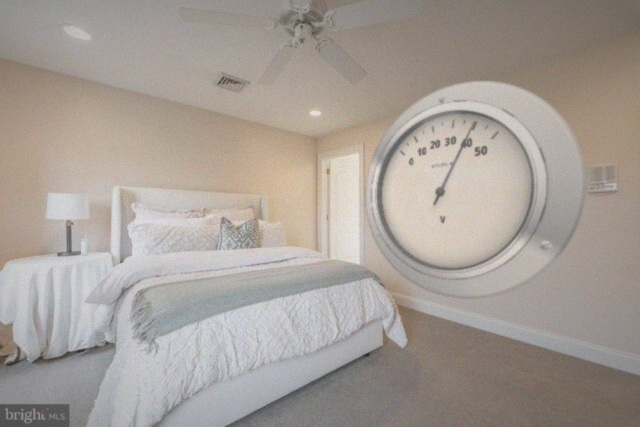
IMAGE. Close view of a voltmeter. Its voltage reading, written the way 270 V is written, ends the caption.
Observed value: 40 V
